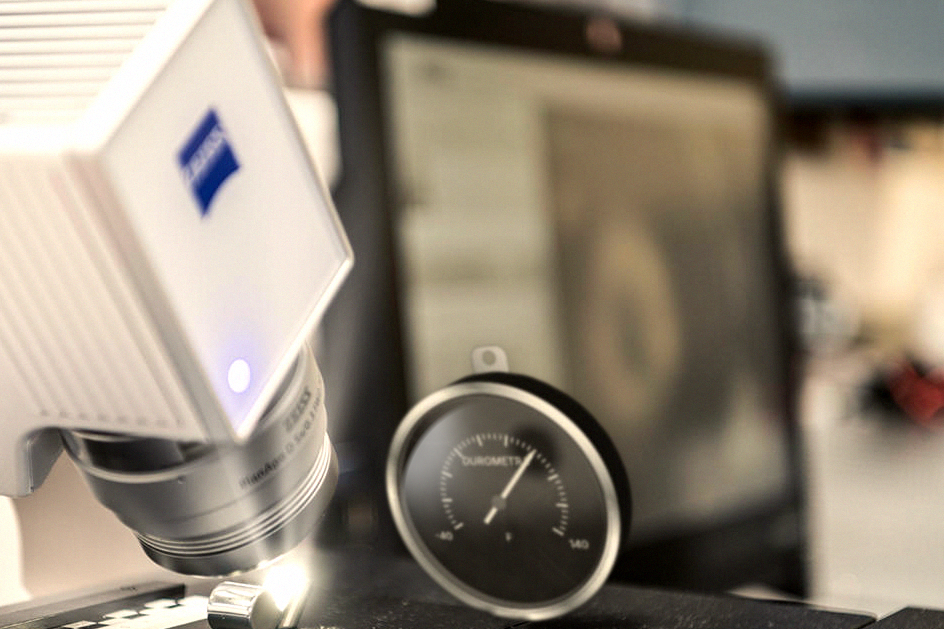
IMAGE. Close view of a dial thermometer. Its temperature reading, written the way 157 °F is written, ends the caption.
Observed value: 80 °F
